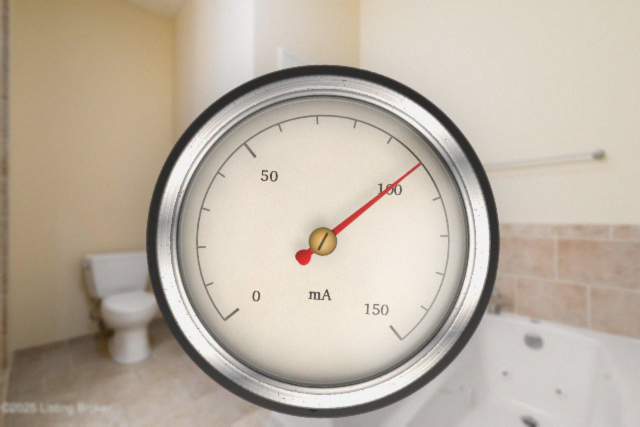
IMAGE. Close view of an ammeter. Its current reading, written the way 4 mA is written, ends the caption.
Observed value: 100 mA
